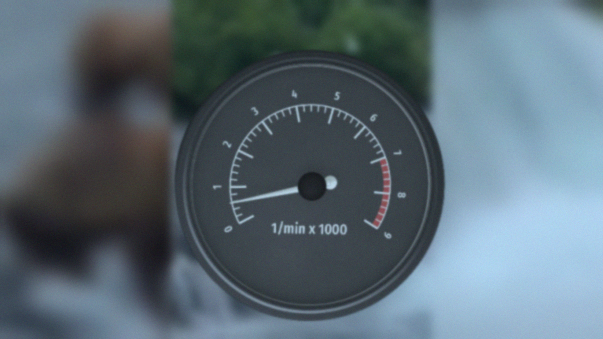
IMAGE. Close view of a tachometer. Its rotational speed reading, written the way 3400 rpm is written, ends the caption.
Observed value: 600 rpm
